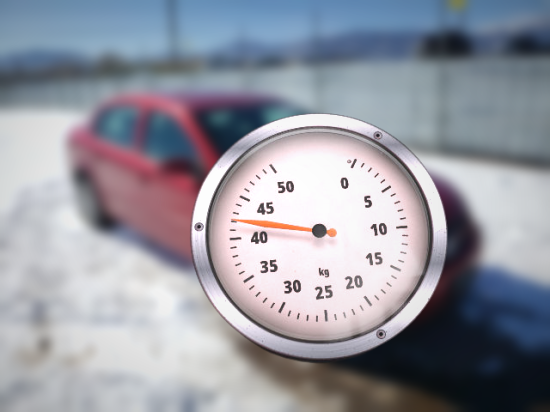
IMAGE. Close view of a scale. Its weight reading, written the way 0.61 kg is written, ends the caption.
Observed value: 42 kg
